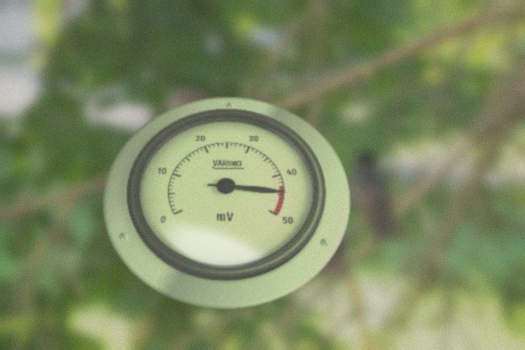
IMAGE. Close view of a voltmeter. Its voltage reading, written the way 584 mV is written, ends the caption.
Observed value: 45 mV
